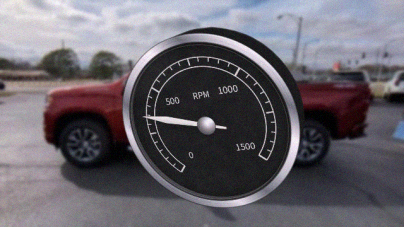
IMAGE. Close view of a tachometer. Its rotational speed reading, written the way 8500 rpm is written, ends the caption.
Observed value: 350 rpm
